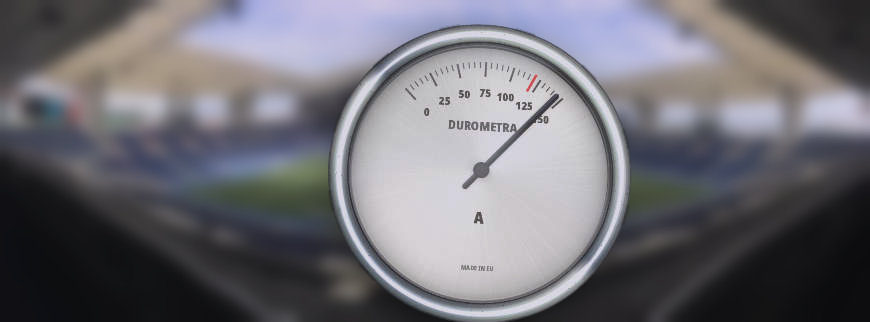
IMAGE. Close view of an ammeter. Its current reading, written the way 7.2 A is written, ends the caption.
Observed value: 145 A
